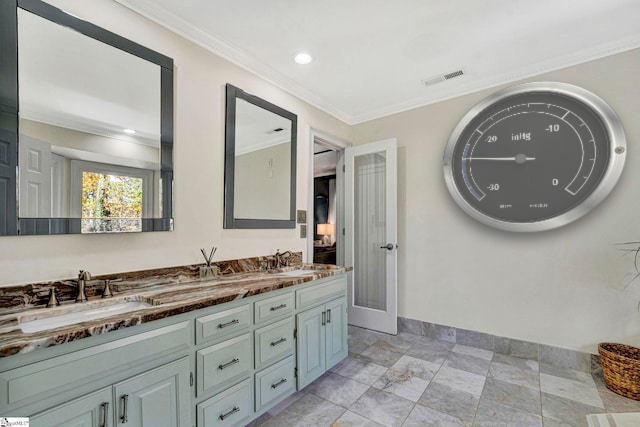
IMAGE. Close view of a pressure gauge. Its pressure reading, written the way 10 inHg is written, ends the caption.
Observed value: -24 inHg
